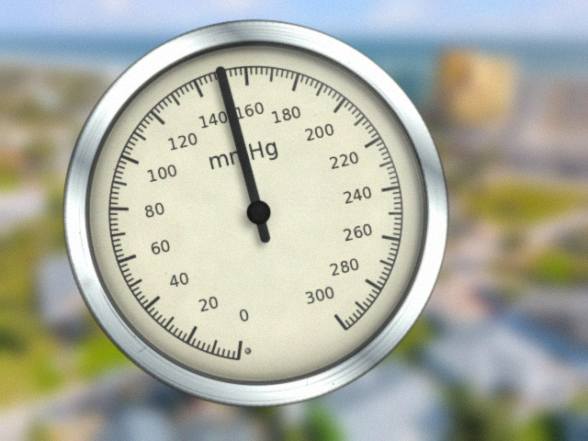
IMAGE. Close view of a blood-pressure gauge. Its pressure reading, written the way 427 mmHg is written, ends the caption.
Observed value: 150 mmHg
